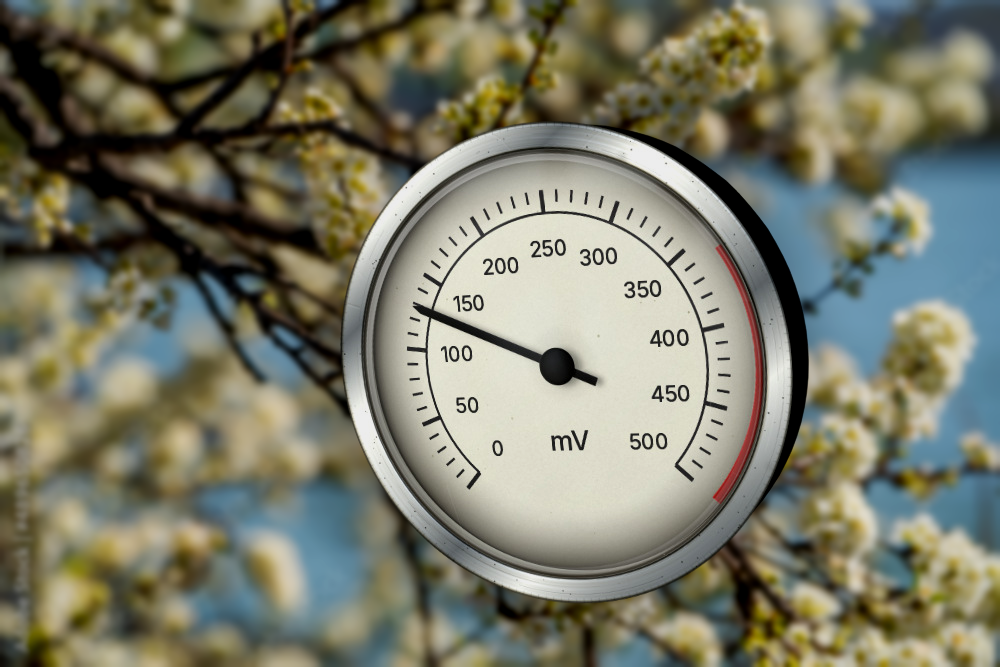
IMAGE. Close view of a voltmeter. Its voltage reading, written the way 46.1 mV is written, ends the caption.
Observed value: 130 mV
